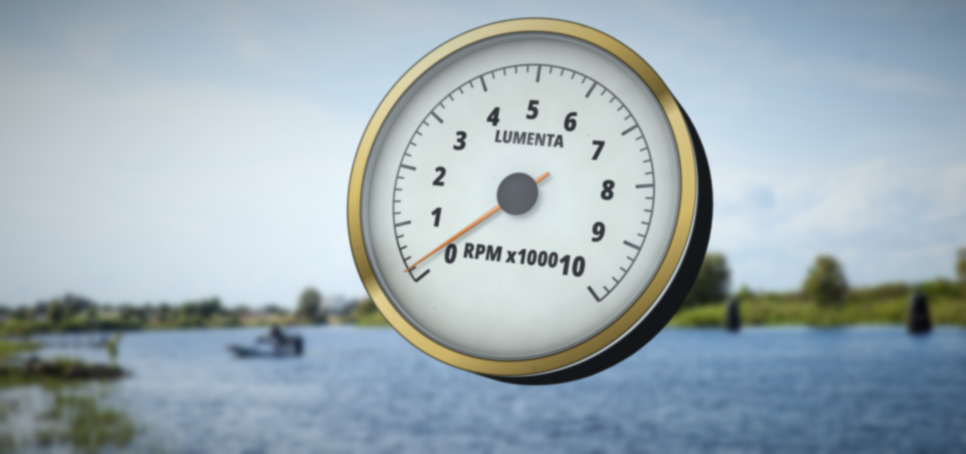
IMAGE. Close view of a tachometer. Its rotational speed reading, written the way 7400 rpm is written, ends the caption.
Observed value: 200 rpm
